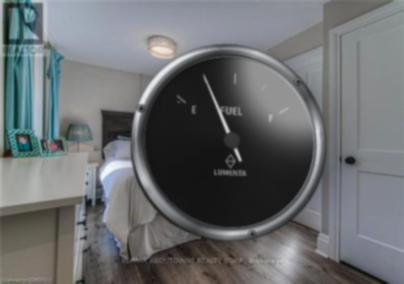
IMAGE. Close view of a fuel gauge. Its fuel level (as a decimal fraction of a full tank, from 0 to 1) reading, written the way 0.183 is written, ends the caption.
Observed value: 0.25
